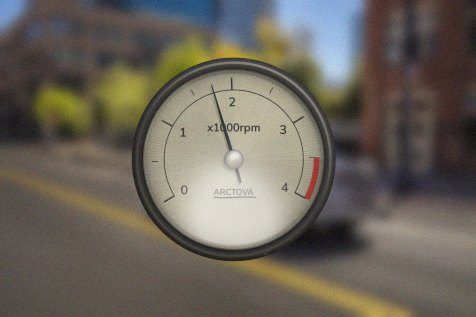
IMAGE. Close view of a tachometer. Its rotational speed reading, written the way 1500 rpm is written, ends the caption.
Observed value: 1750 rpm
